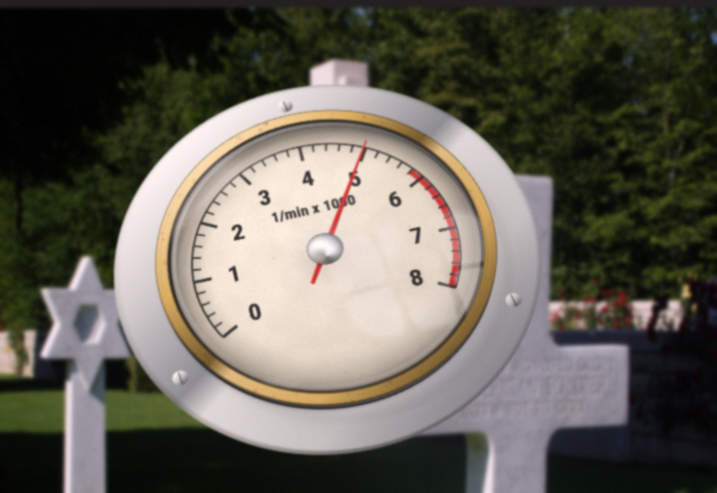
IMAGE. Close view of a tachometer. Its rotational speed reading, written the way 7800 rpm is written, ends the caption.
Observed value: 5000 rpm
